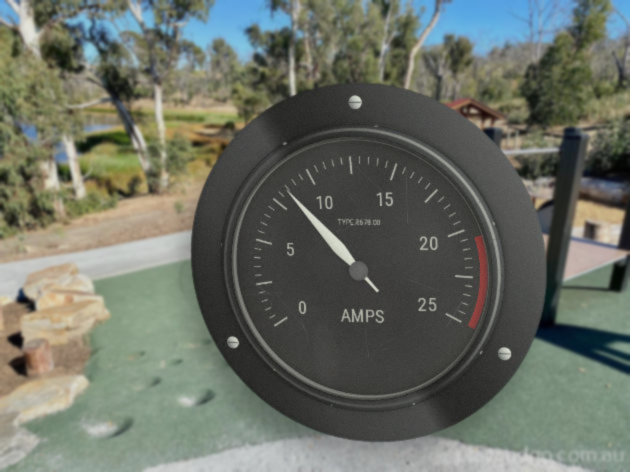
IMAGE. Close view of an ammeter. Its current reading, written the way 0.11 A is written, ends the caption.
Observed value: 8.5 A
